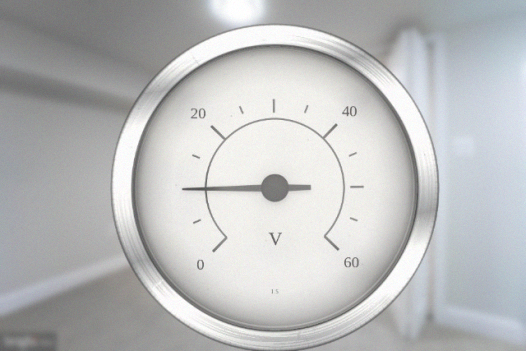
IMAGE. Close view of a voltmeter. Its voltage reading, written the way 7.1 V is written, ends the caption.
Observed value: 10 V
